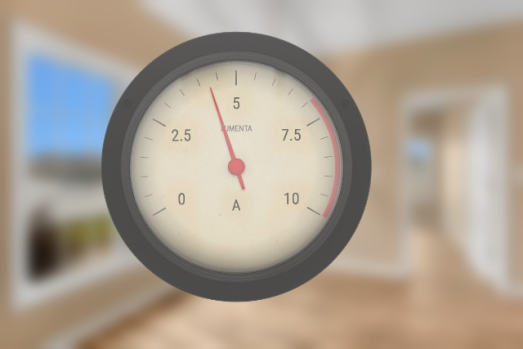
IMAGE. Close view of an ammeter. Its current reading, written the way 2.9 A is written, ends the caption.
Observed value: 4.25 A
